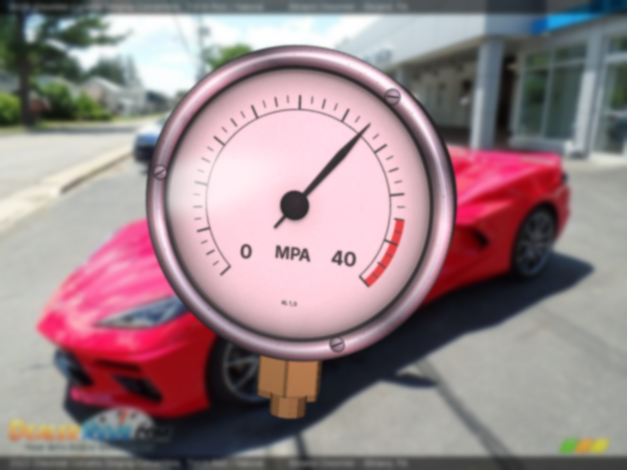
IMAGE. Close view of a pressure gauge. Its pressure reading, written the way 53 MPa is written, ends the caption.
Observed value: 26 MPa
